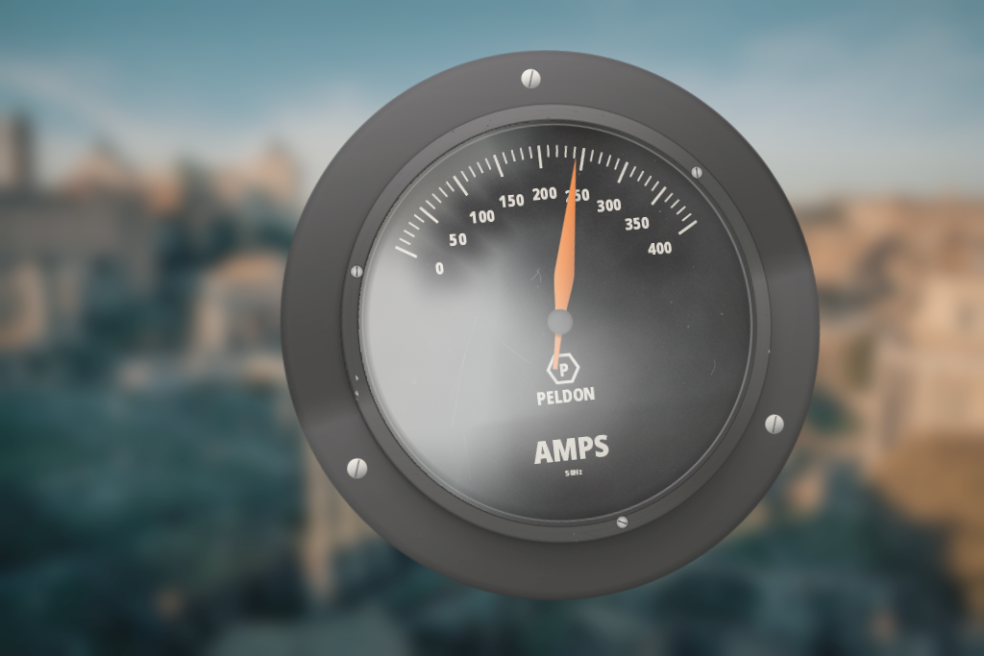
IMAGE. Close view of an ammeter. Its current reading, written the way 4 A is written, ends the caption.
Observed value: 240 A
